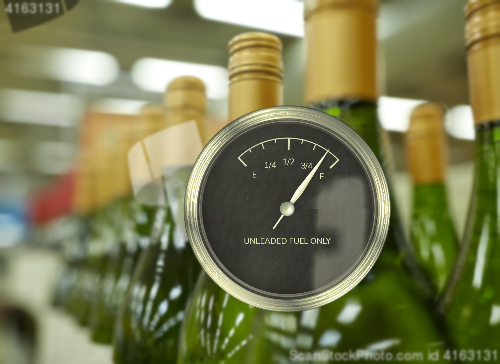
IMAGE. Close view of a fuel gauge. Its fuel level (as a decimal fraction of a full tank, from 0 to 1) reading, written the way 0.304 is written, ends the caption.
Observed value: 0.875
